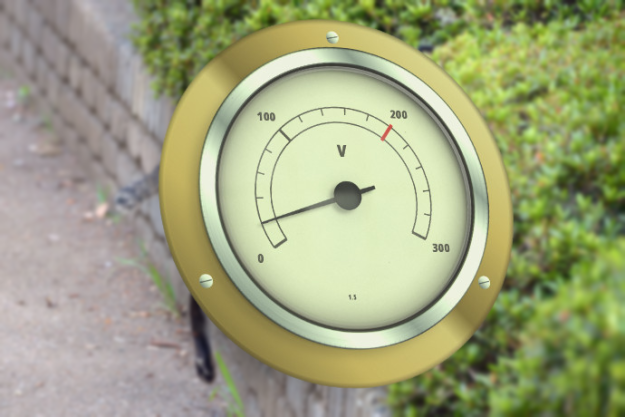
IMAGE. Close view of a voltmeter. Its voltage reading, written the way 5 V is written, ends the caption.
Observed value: 20 V
